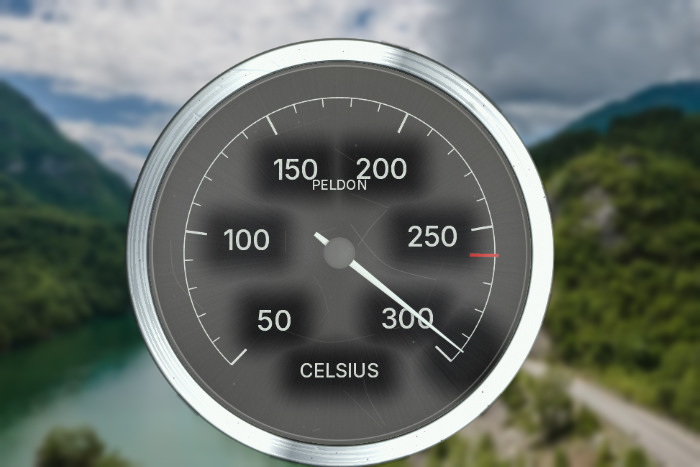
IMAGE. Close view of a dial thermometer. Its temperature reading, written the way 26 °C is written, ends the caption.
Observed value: 295 °C
